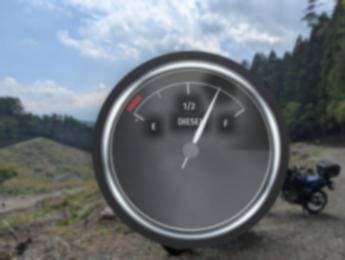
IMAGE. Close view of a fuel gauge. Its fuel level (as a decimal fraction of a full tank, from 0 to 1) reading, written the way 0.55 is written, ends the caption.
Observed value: 0.75
